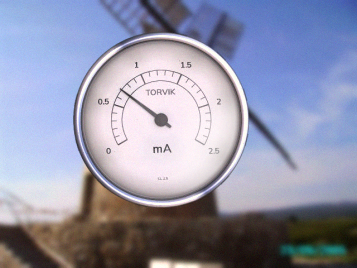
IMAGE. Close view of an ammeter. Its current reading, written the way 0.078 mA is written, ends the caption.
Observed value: 0.7 mA
